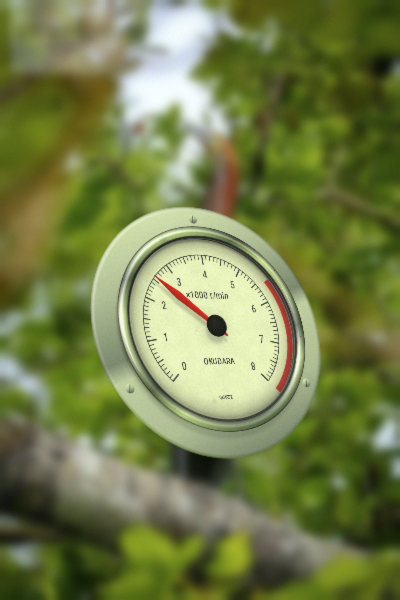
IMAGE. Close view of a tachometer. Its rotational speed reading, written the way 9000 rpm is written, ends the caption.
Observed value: 2500 rpm
